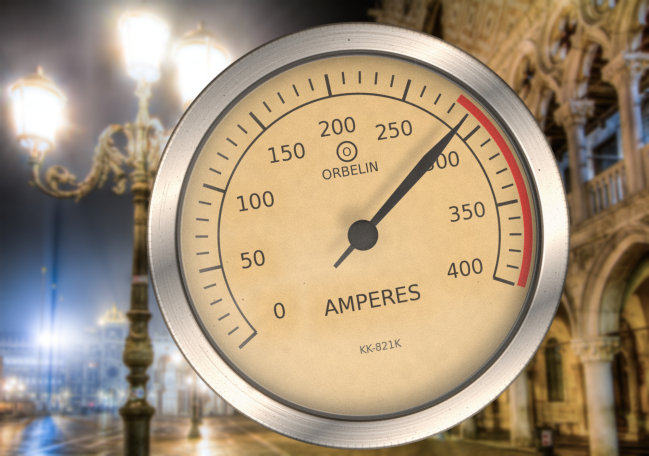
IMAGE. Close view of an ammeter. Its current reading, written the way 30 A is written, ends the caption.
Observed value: 290 A
